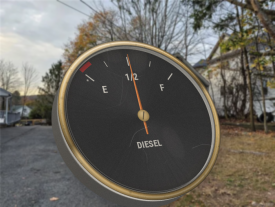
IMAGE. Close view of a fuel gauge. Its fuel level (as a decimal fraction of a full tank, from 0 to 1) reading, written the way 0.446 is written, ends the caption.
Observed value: 0.5
